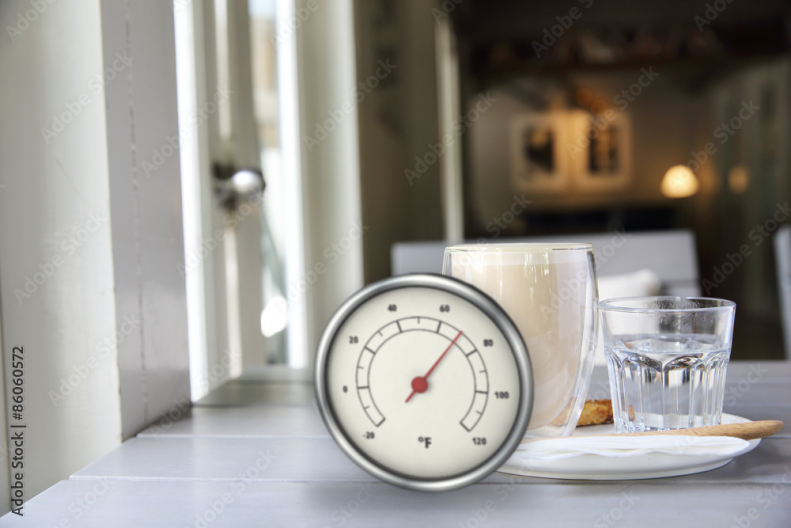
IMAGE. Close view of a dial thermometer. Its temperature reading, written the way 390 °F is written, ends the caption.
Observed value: 70 °F
